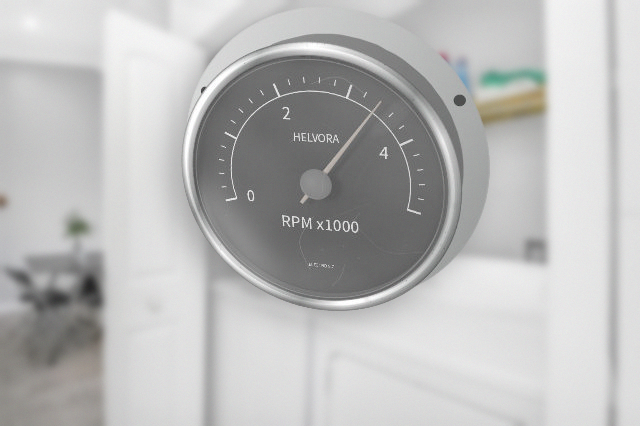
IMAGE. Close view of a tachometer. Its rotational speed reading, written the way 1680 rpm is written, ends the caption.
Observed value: 3400 rpm
